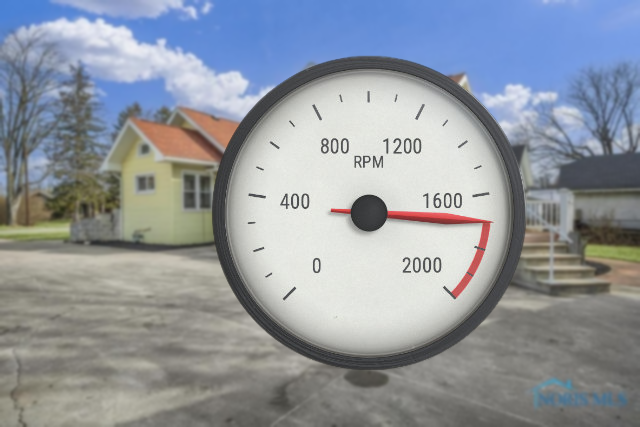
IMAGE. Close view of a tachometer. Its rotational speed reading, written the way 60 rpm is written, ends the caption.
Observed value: 1700 rpm
